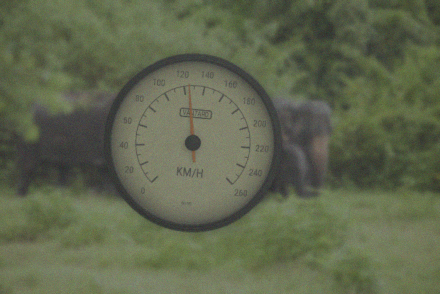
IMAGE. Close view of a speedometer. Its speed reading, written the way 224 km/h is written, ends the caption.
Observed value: 125 km/h
